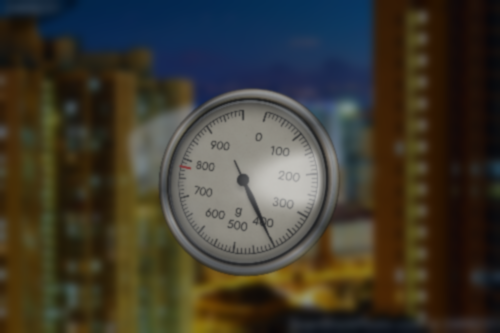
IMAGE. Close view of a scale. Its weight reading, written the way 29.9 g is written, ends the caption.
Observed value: 400 g
